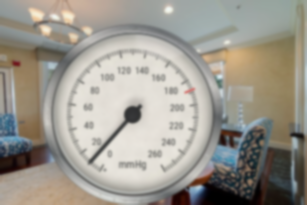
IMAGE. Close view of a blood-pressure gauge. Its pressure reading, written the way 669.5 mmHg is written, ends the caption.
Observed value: 10 mmHg
